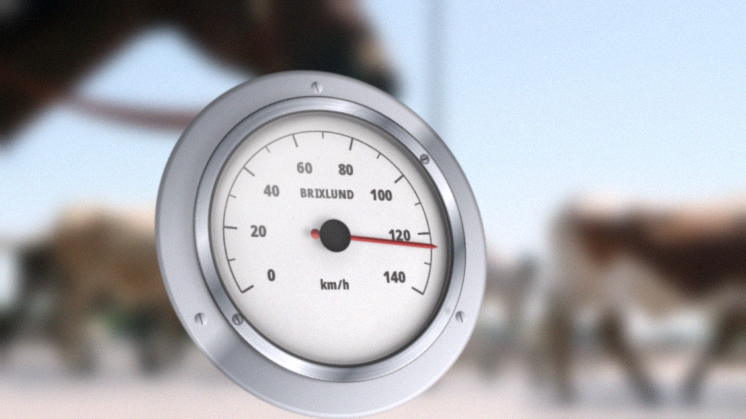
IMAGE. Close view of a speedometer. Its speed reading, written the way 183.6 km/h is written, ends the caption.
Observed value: 125 km/h
